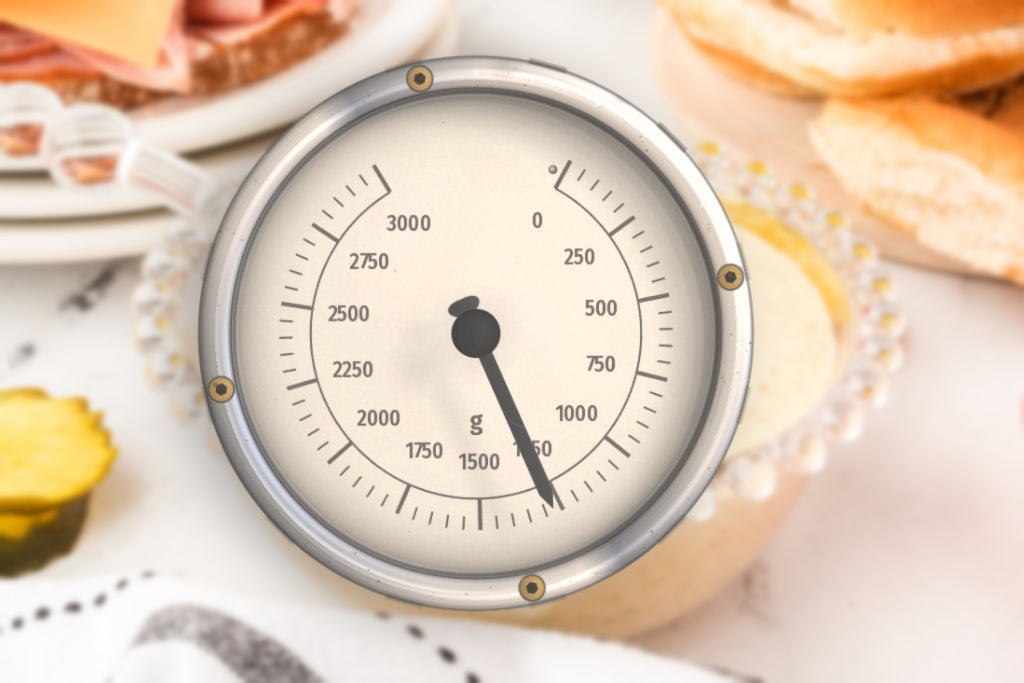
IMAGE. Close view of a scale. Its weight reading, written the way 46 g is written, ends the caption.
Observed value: 1275 g
